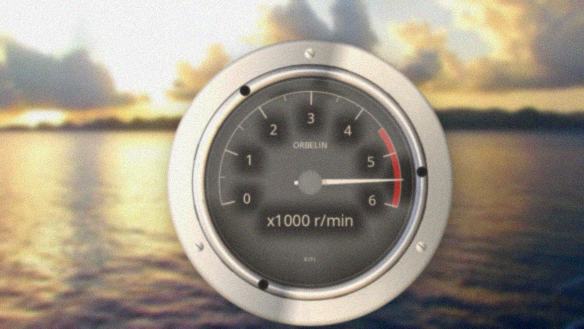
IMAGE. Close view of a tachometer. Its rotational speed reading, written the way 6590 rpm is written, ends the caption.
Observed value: 5500 rpm
